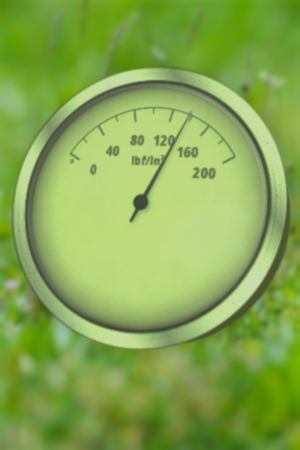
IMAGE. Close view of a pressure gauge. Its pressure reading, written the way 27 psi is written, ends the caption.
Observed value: 140 psi
